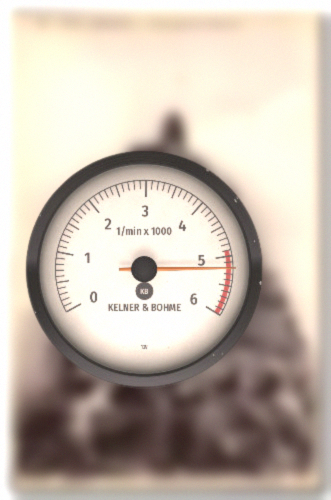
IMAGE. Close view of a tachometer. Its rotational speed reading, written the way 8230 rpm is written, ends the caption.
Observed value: 5200 rpm
